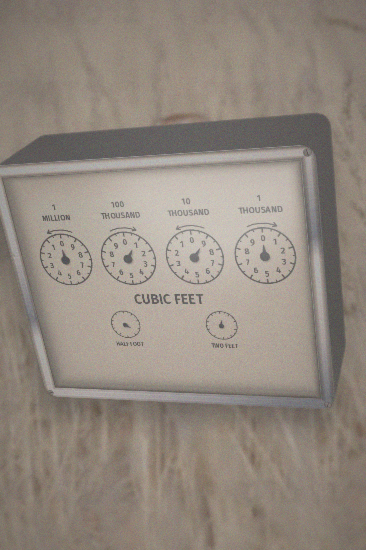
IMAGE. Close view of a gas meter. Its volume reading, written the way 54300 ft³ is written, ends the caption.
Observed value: 9000 ft³
